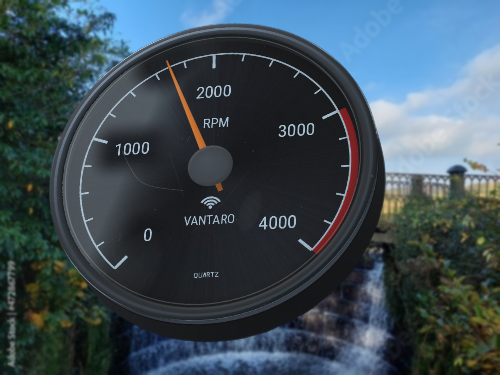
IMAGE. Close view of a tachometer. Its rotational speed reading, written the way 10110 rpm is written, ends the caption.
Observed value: 1700 rpm
